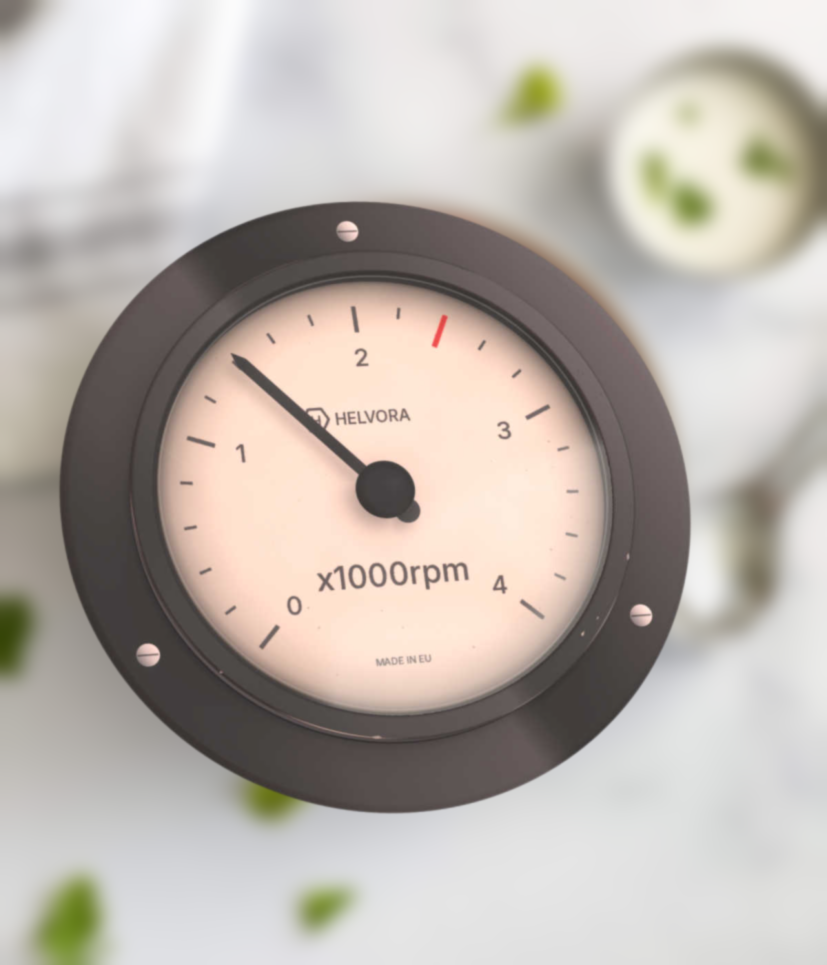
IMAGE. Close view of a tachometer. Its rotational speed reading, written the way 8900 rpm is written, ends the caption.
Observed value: 1400 rpm
